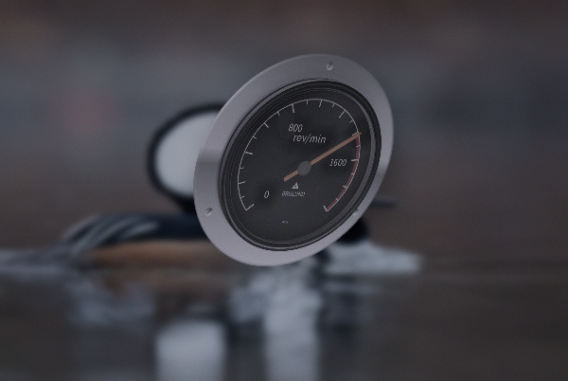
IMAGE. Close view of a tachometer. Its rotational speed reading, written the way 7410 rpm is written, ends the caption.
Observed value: 1400 rpm
